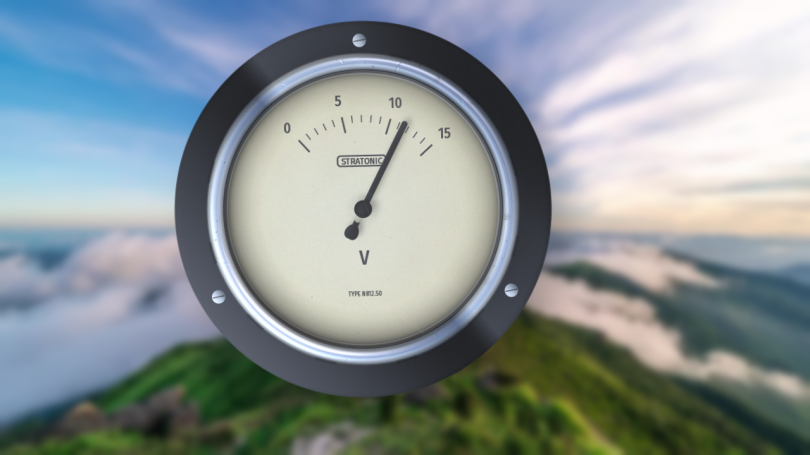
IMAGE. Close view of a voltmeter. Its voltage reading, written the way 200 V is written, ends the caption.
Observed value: 11.5 V
